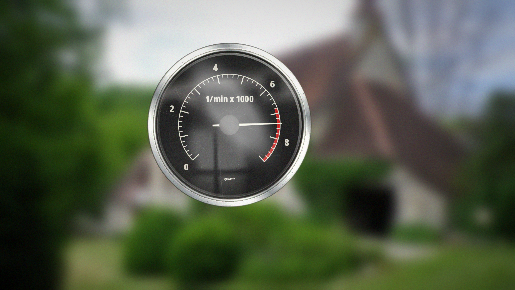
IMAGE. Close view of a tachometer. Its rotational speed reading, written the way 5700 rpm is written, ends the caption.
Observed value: 7400 rpm
